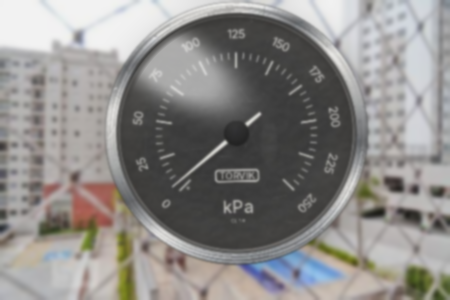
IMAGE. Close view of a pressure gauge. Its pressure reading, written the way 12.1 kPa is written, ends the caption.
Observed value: 5 kPa
